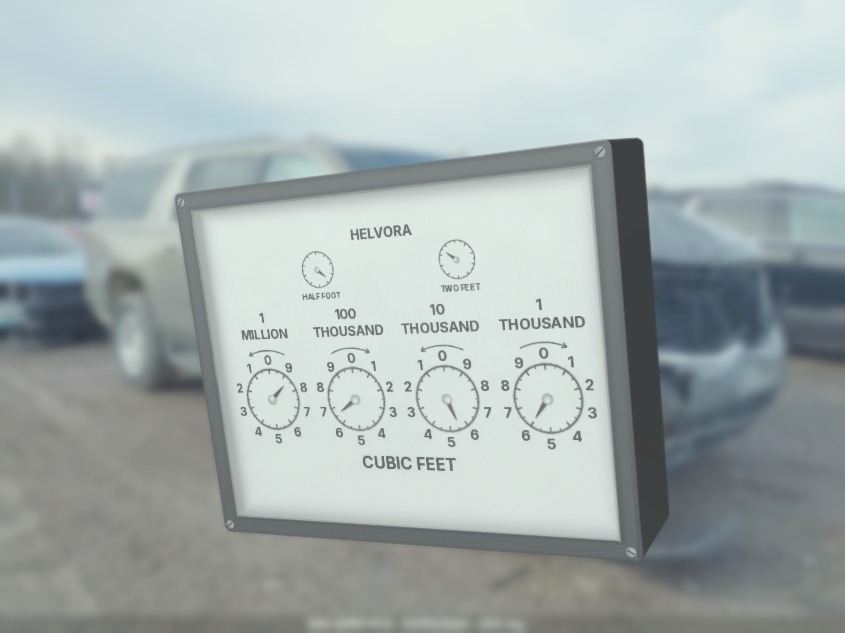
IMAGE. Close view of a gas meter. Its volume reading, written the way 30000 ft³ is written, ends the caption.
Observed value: 865600 ft³
